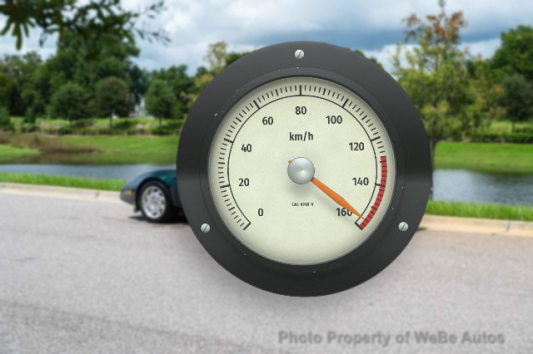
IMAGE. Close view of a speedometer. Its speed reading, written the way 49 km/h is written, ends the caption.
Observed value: 156 km/h
